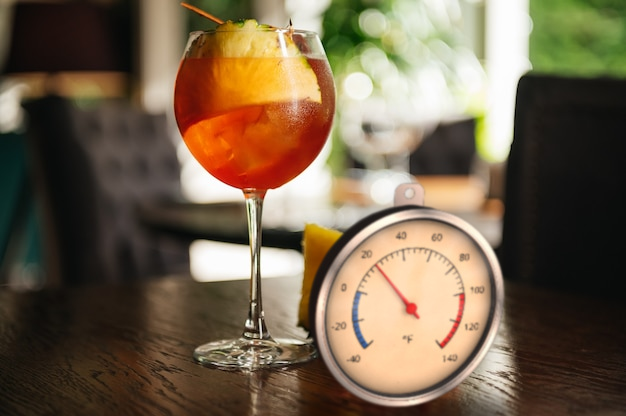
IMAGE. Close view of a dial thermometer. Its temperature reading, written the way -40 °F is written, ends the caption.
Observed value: 20 °F
